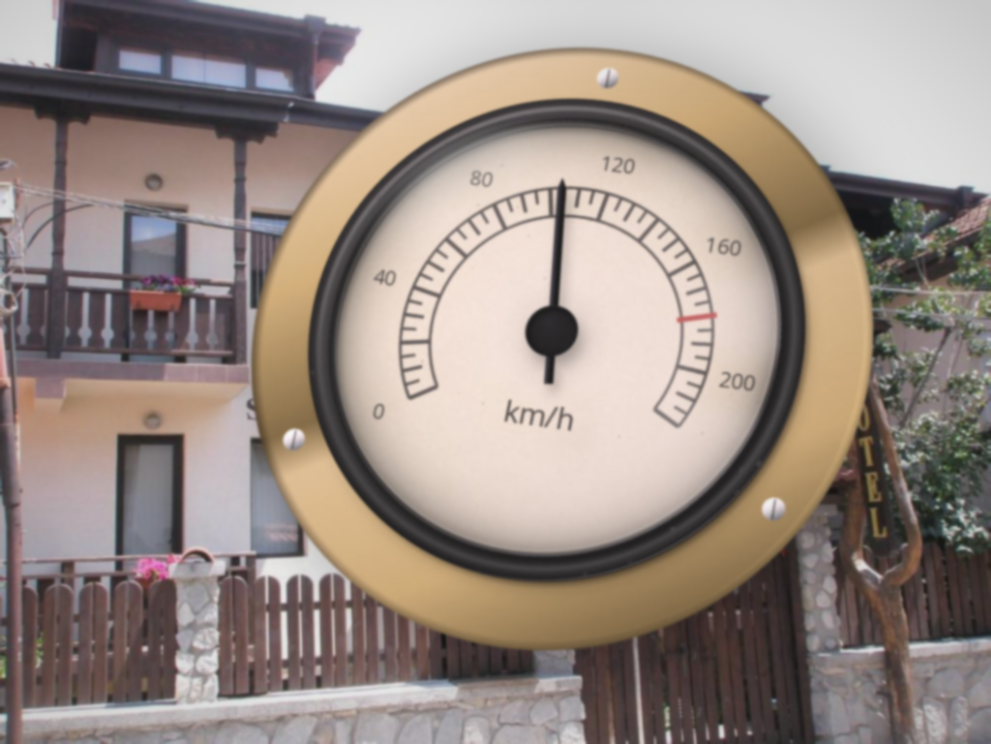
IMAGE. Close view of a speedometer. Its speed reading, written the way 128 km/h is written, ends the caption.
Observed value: 105 km/h
